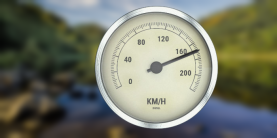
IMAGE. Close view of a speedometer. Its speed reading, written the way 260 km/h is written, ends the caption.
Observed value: 170 km/h
